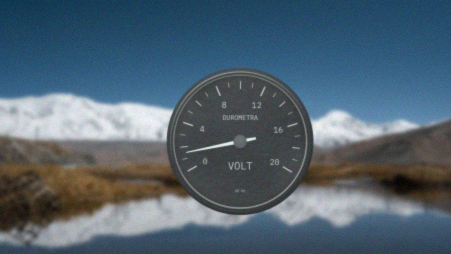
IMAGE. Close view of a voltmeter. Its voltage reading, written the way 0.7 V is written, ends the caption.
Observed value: 1.5 V
